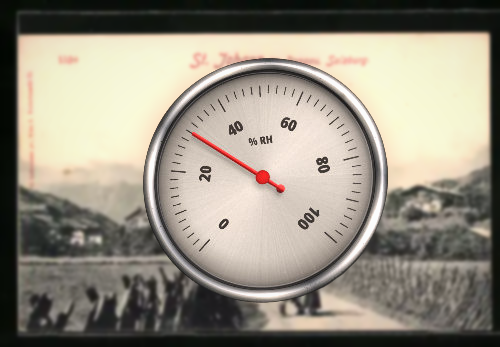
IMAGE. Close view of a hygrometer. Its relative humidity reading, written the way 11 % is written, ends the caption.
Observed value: 30 %
